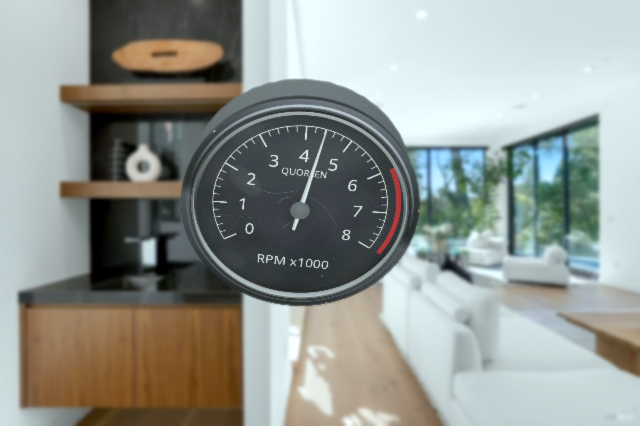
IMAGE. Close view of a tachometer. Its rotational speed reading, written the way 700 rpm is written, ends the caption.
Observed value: 4400 rpm
